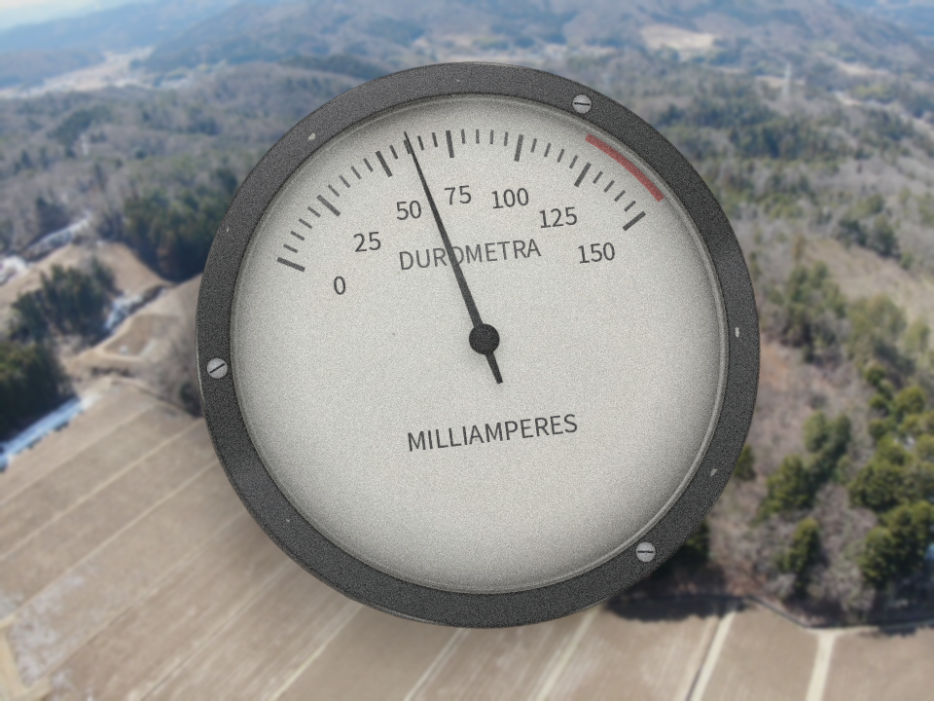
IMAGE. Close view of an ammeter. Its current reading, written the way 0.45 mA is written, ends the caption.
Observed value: 60 mA
